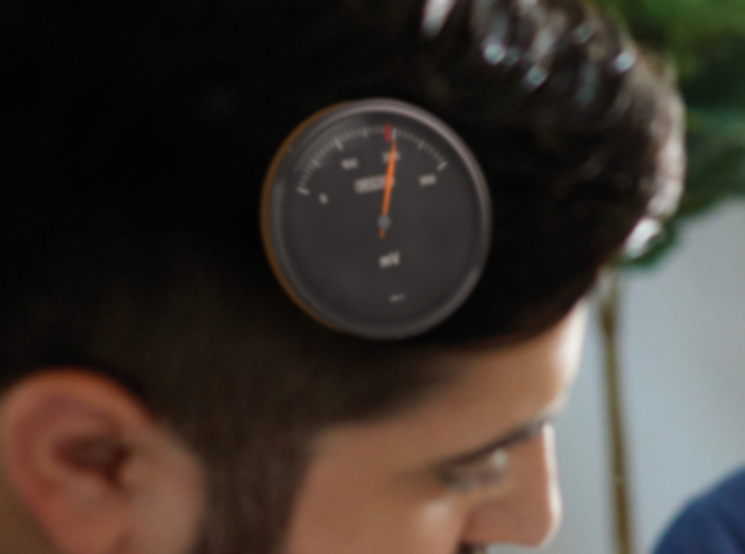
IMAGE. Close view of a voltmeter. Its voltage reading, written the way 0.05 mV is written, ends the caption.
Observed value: 200 mV
